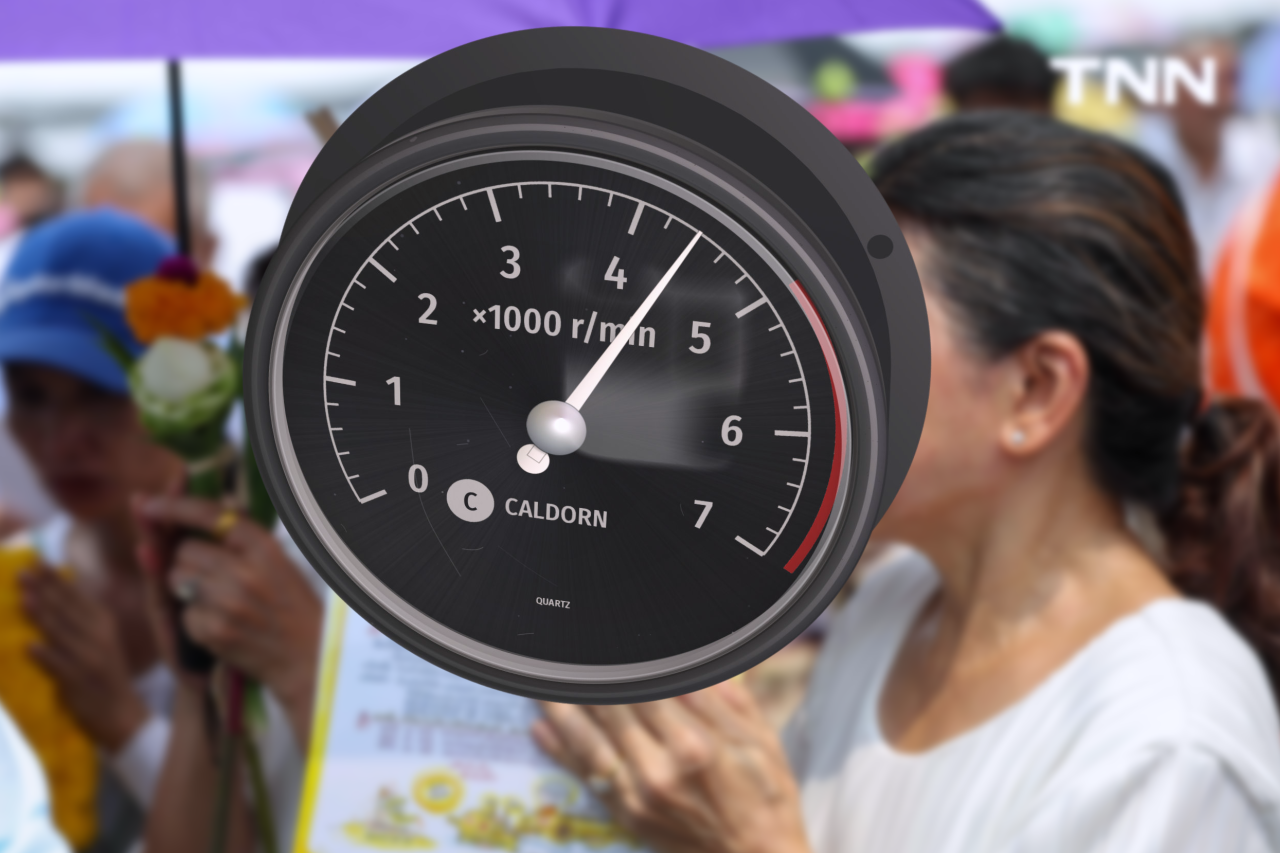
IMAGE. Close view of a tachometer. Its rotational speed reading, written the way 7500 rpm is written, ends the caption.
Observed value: 4400 rpm
